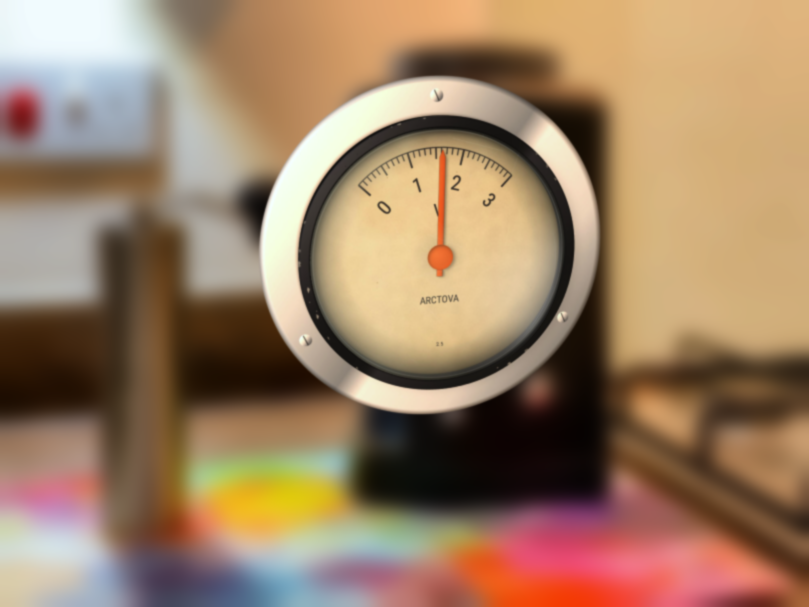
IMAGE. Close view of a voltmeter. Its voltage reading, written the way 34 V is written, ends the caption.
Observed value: 1.6 V
